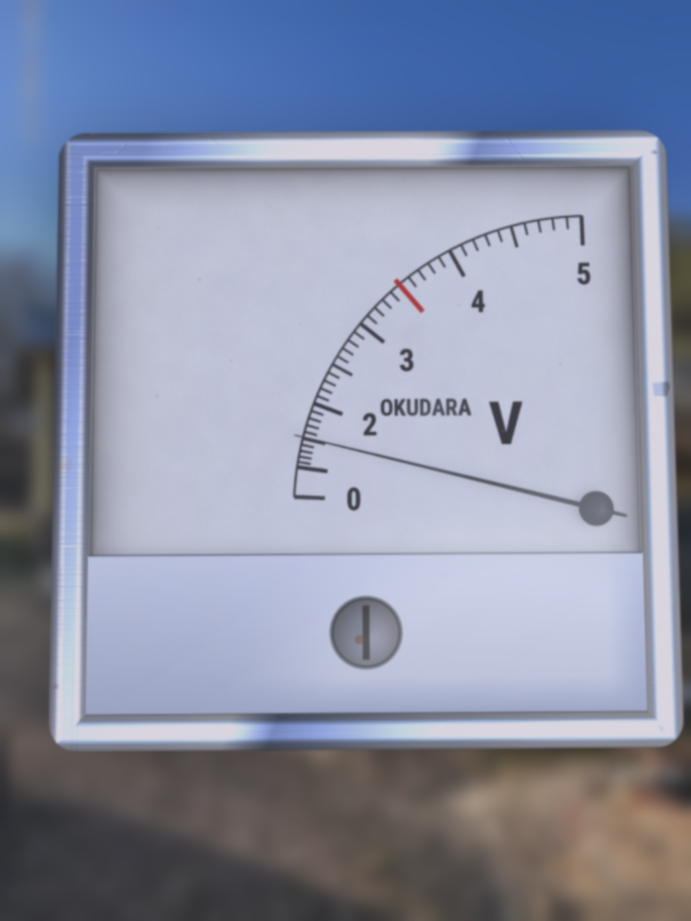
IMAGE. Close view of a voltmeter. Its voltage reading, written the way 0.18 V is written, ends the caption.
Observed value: 1.5 V
